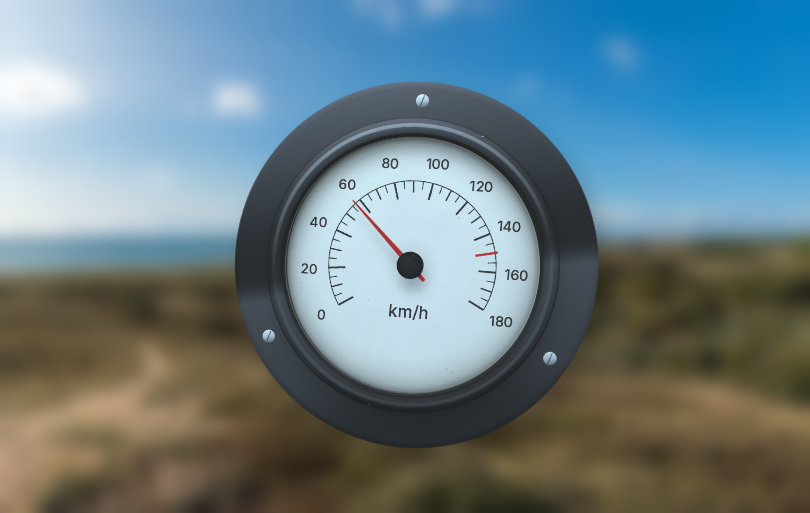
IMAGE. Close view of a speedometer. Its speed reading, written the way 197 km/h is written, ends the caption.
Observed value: 57.5 km/h
